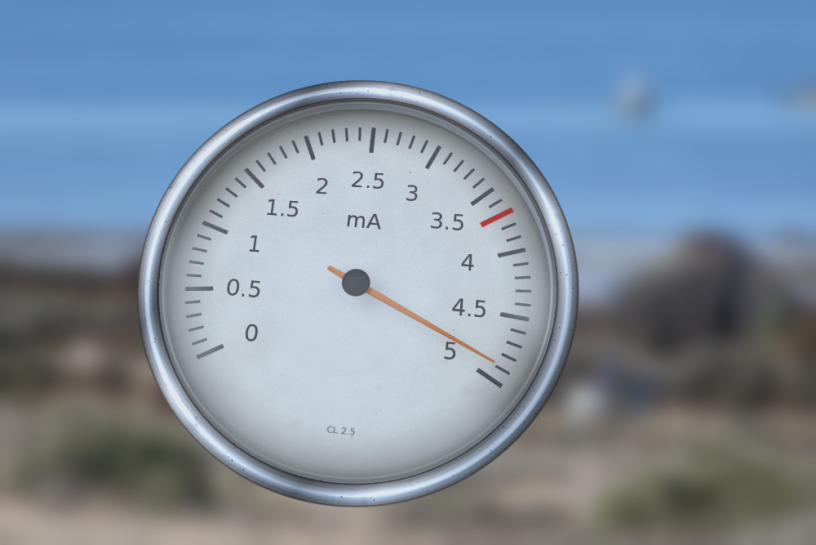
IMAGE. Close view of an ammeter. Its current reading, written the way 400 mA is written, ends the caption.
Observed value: 4.9 mA
